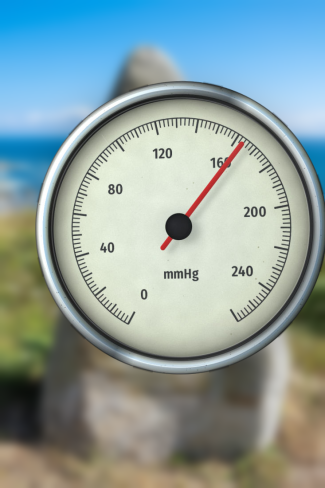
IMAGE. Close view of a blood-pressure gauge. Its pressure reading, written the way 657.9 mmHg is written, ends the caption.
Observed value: 164 mmHg
